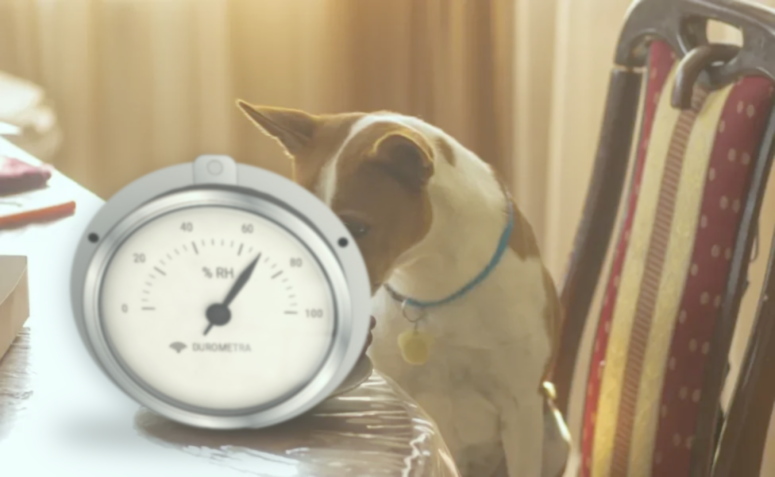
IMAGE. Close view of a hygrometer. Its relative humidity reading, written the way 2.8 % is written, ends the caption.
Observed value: 68 %
